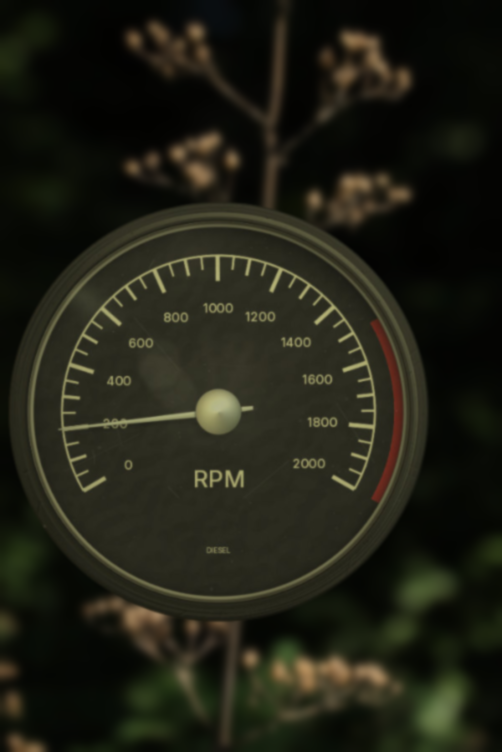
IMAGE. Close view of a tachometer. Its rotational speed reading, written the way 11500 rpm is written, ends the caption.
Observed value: 200 rpm
